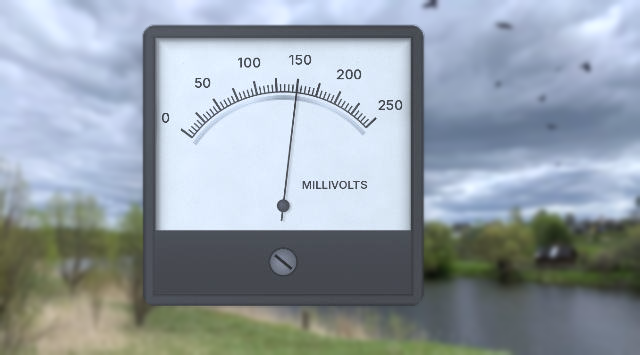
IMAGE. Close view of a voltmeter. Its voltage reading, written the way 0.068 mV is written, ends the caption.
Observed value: 150 mV
